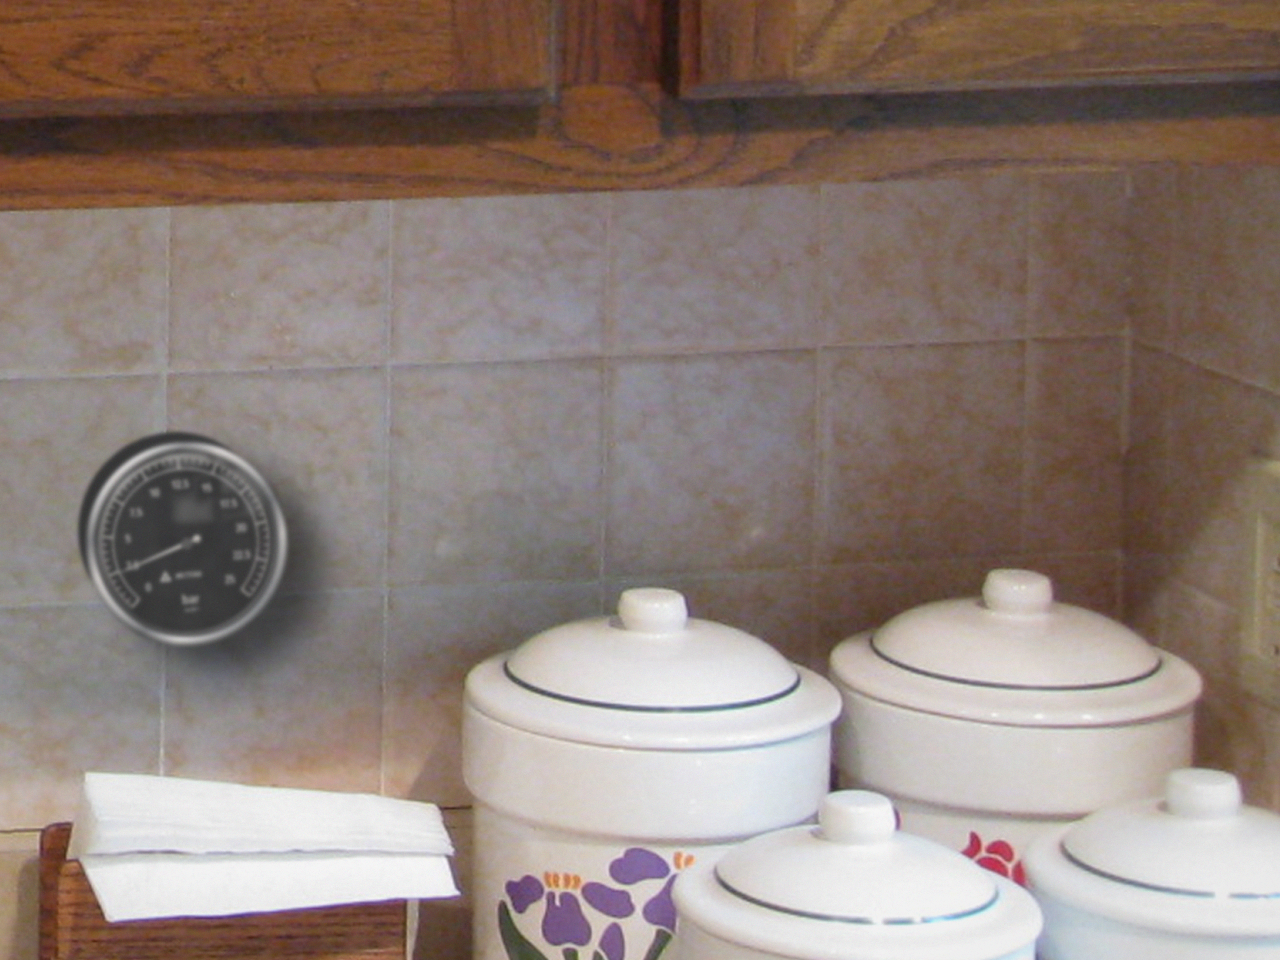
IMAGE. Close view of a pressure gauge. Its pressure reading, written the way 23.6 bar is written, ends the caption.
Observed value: 2.5 bar
